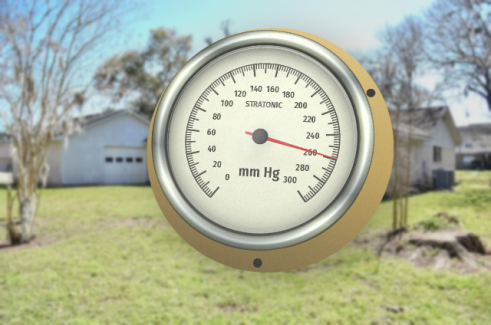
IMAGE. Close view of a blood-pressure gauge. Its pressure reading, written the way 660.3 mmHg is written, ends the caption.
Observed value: 260 mmHg
